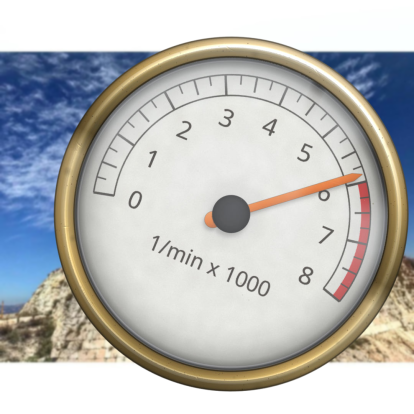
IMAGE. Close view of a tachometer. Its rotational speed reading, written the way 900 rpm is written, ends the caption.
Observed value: 5875 rpm
